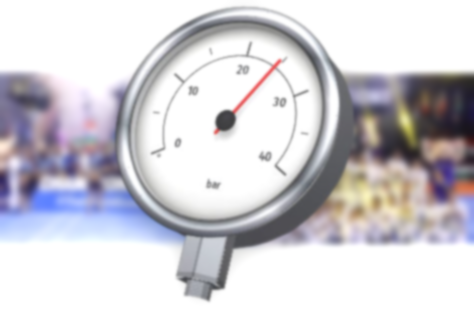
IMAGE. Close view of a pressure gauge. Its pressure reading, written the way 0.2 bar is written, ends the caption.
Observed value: 25 bar
